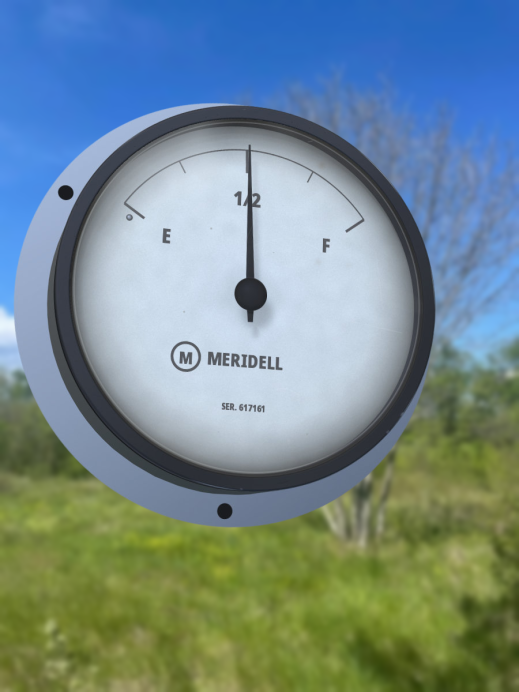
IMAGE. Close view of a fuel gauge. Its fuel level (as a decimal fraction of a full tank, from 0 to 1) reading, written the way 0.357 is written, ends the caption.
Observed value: 0.5
